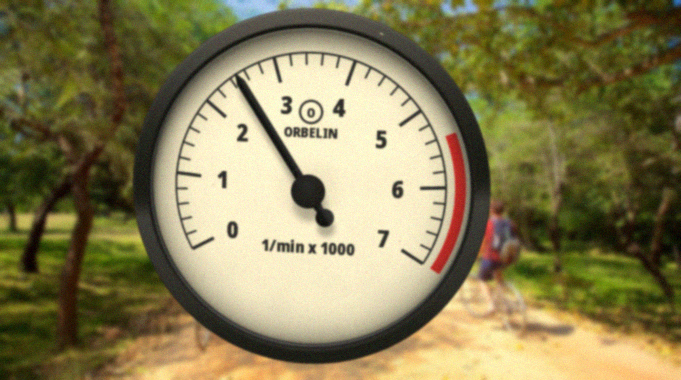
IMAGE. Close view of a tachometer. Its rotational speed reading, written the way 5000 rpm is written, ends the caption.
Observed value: 2500 rpm
